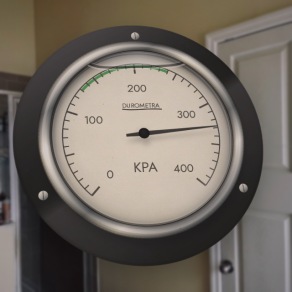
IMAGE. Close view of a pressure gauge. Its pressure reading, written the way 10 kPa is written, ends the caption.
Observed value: 330 kPa
